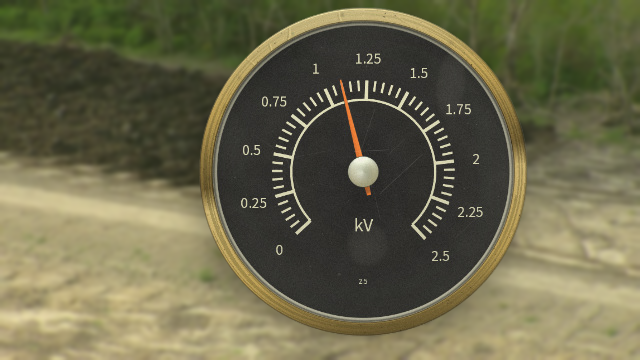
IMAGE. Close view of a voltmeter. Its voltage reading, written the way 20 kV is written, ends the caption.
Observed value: 1.1 kV
